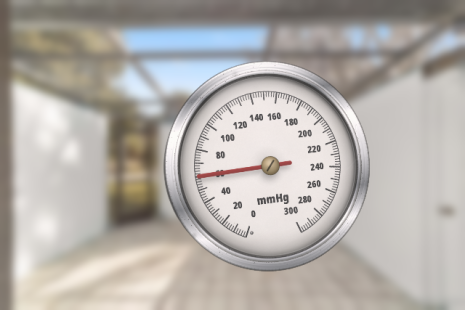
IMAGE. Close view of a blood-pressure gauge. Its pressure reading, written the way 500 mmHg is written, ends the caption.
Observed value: 60 mmHg
